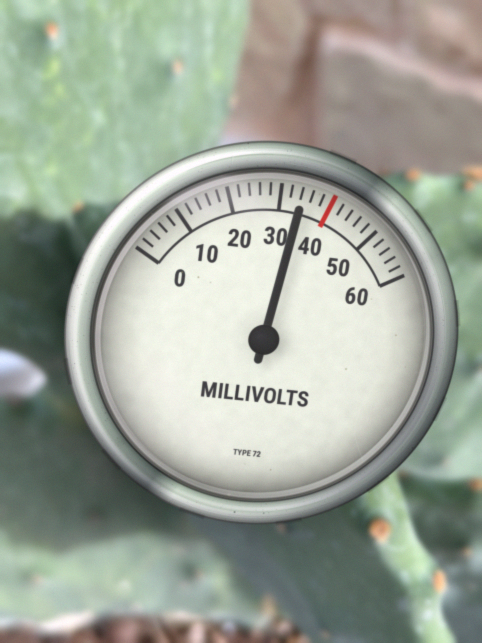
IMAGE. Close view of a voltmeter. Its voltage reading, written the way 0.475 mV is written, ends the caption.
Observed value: 34 mV
